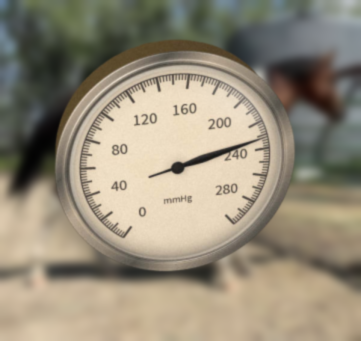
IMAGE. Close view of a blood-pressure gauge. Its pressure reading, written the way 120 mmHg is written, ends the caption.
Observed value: 230 mmHg
